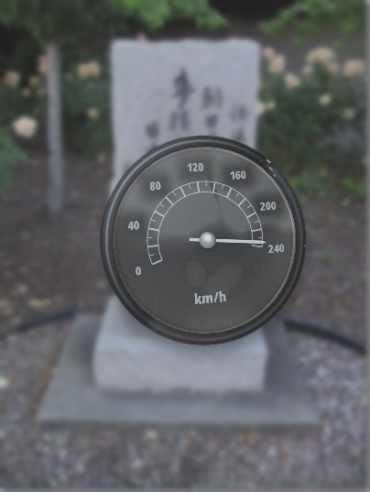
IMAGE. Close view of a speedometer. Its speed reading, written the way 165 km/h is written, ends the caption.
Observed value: 235 km/h
